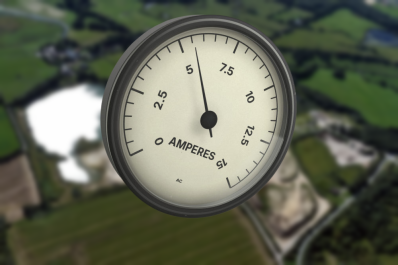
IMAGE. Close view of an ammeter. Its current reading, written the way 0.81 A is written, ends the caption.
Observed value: 5.5 A
